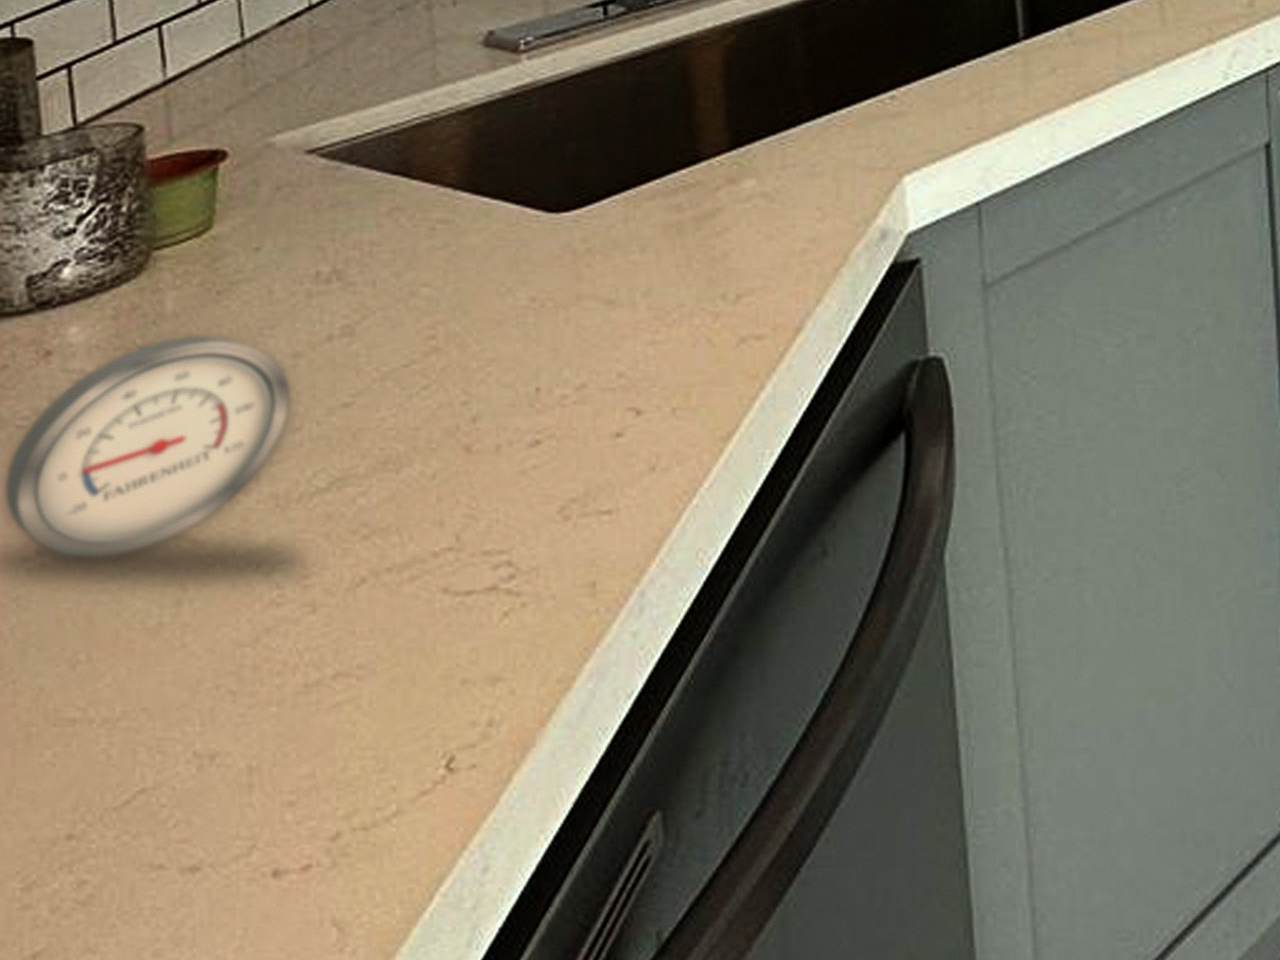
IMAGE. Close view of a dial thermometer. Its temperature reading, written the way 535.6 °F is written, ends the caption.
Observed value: 0 °F
